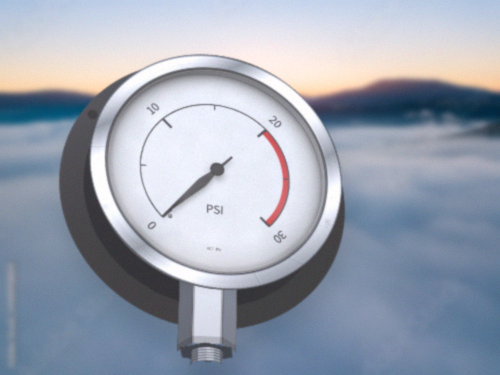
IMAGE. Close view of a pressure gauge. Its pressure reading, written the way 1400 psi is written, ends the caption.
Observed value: 0 psi
